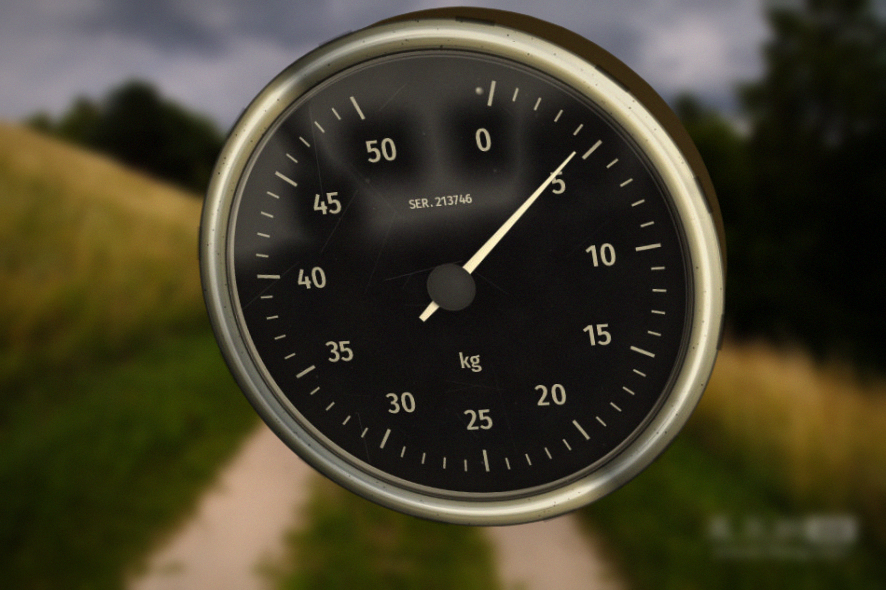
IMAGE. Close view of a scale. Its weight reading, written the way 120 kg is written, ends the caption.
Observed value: 4.5 kg
